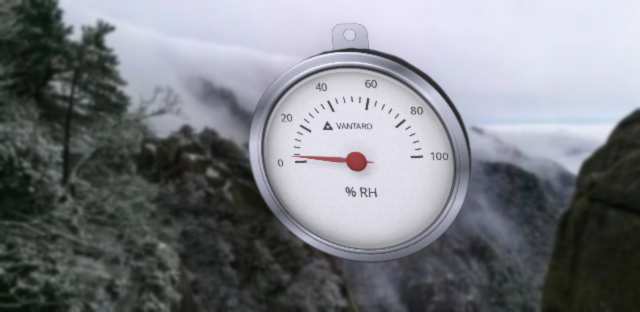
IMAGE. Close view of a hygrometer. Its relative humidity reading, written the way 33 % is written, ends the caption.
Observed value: 4 %
